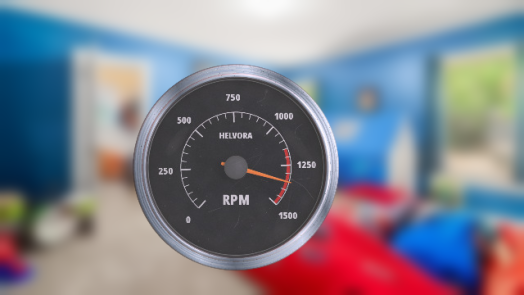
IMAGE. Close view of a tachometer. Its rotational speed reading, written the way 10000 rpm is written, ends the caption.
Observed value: 1350 rpm
